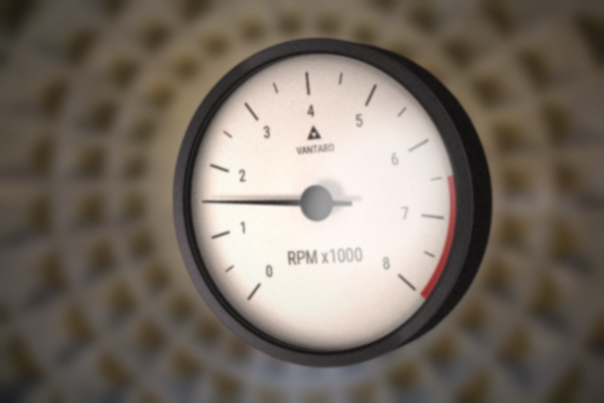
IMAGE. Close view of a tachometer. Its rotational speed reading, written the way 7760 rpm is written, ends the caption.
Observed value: 1500 rpm
